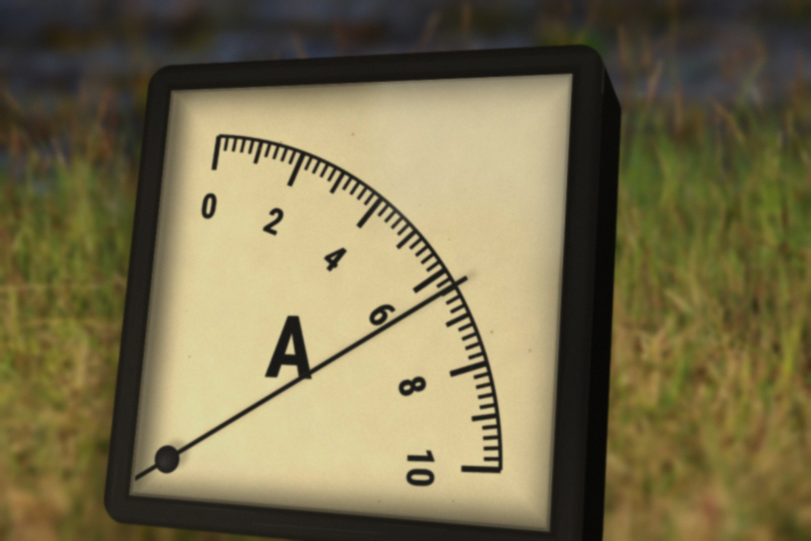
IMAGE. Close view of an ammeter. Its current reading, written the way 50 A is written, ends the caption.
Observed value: 6.4 A
